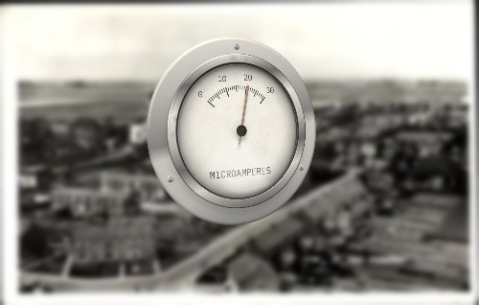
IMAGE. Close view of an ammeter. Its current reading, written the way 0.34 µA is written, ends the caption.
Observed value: 20 µA
